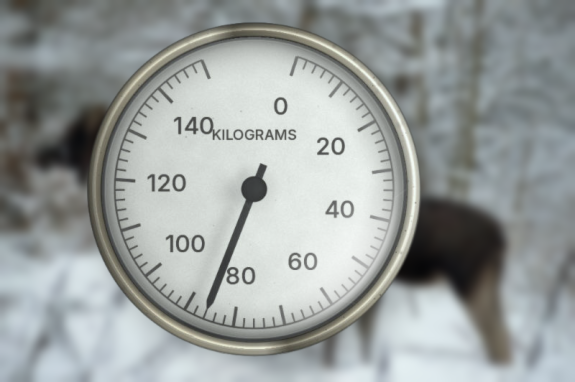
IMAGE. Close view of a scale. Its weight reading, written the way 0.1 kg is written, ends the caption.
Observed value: 86 kg
